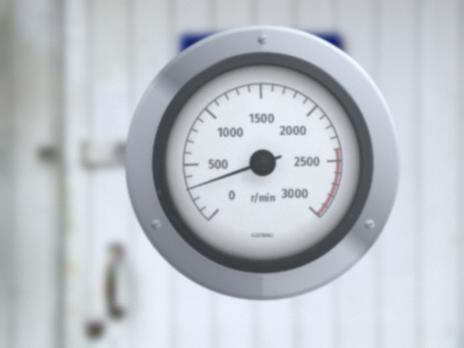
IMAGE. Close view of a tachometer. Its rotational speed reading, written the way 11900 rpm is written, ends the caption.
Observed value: 300 rpm
